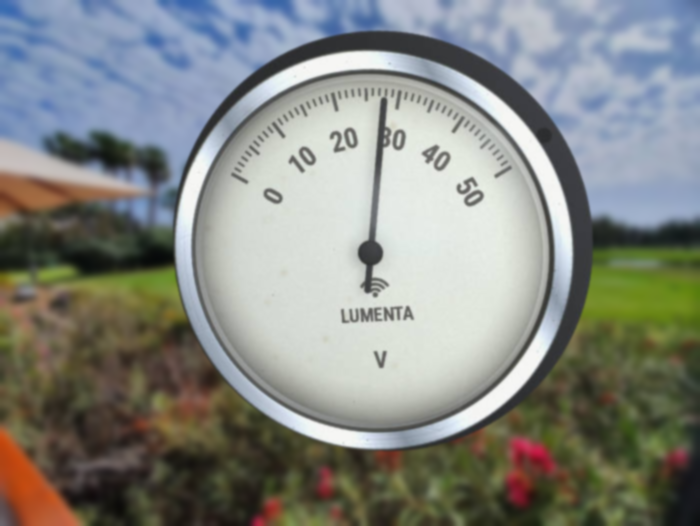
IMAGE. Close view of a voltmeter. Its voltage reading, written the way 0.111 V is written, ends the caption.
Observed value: 28 V
